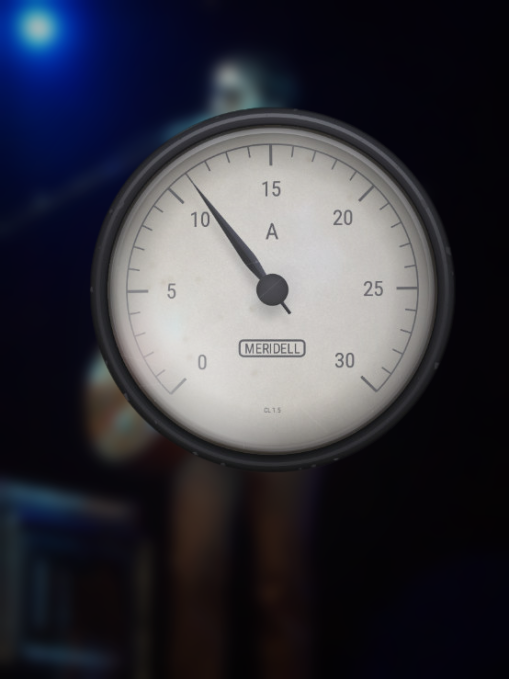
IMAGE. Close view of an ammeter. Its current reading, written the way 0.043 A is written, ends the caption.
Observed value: 11 A
